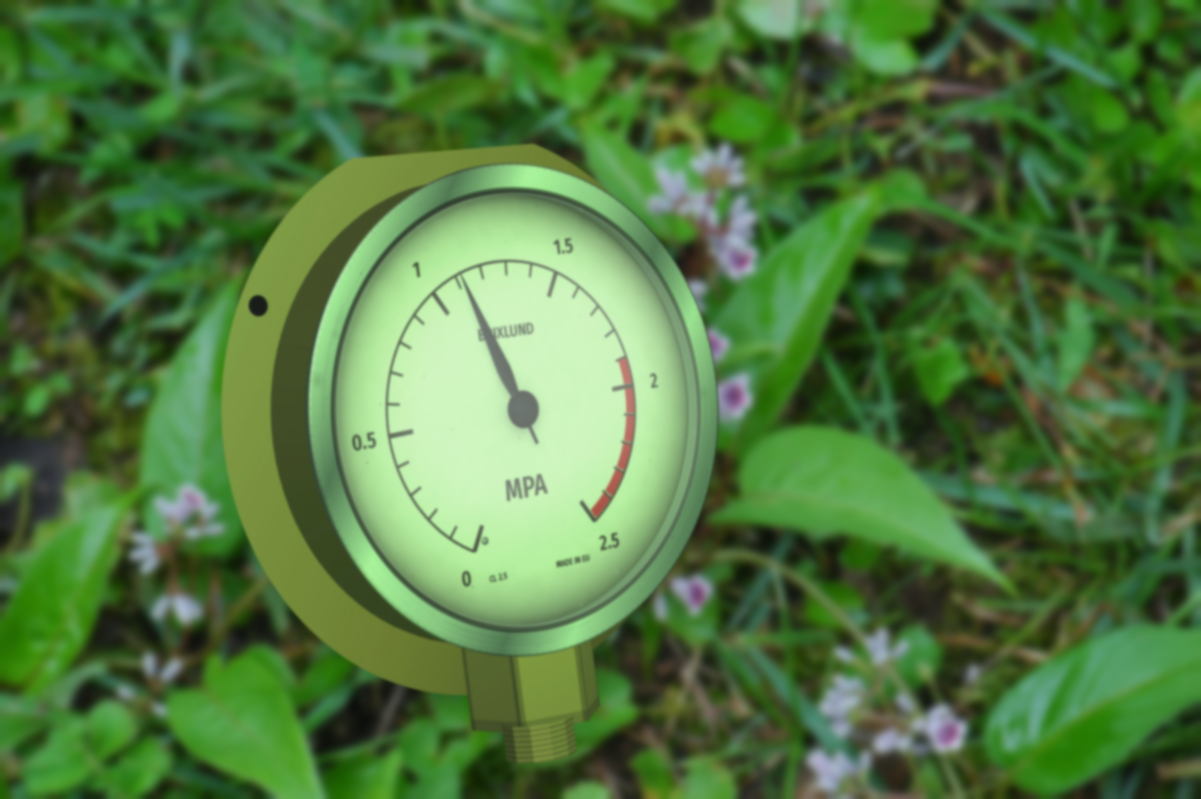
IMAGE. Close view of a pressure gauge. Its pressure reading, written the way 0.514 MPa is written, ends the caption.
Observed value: 1.1 MPa
